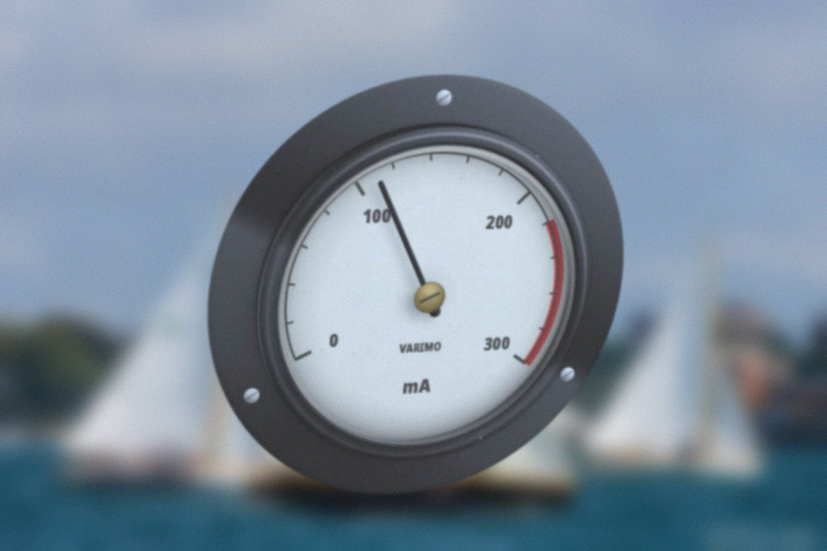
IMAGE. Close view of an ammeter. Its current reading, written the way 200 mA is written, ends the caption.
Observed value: 110 mA
